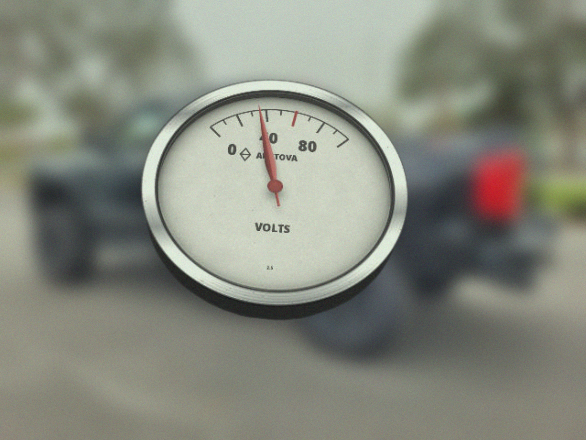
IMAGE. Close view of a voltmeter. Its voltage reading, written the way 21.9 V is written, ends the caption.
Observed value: 35 V
